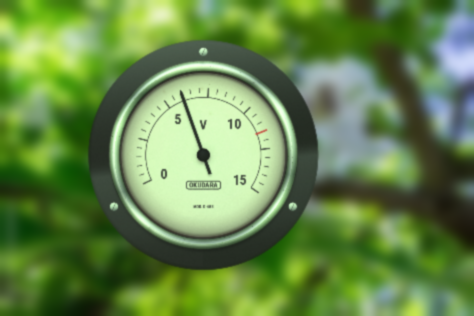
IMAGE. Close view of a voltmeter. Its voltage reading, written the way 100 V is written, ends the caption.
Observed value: 6 V
